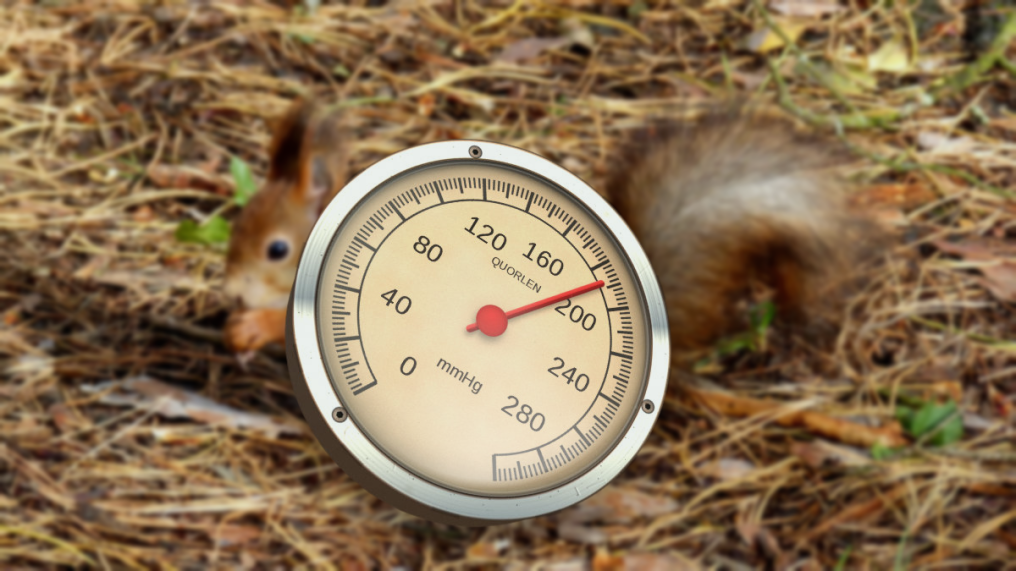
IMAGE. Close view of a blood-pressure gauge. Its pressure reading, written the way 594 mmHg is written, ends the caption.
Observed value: 188 mmHg
